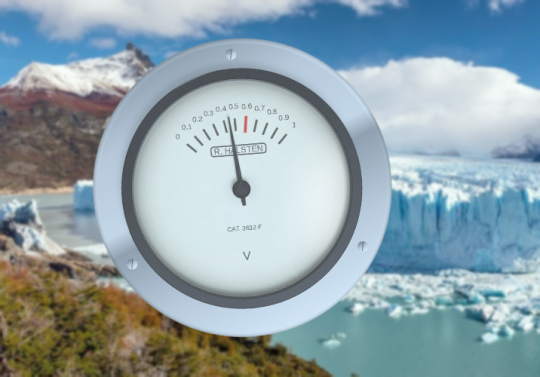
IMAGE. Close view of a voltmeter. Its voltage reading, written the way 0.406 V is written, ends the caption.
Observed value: 0.45 V
